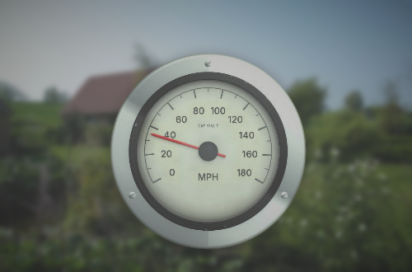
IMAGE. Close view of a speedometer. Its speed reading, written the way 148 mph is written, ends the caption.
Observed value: 35 mph
